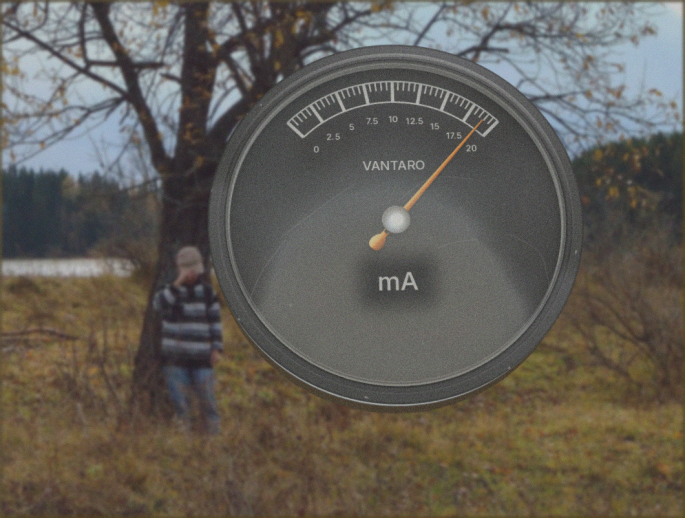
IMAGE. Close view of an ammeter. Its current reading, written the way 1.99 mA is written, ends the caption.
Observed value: 19 mA
